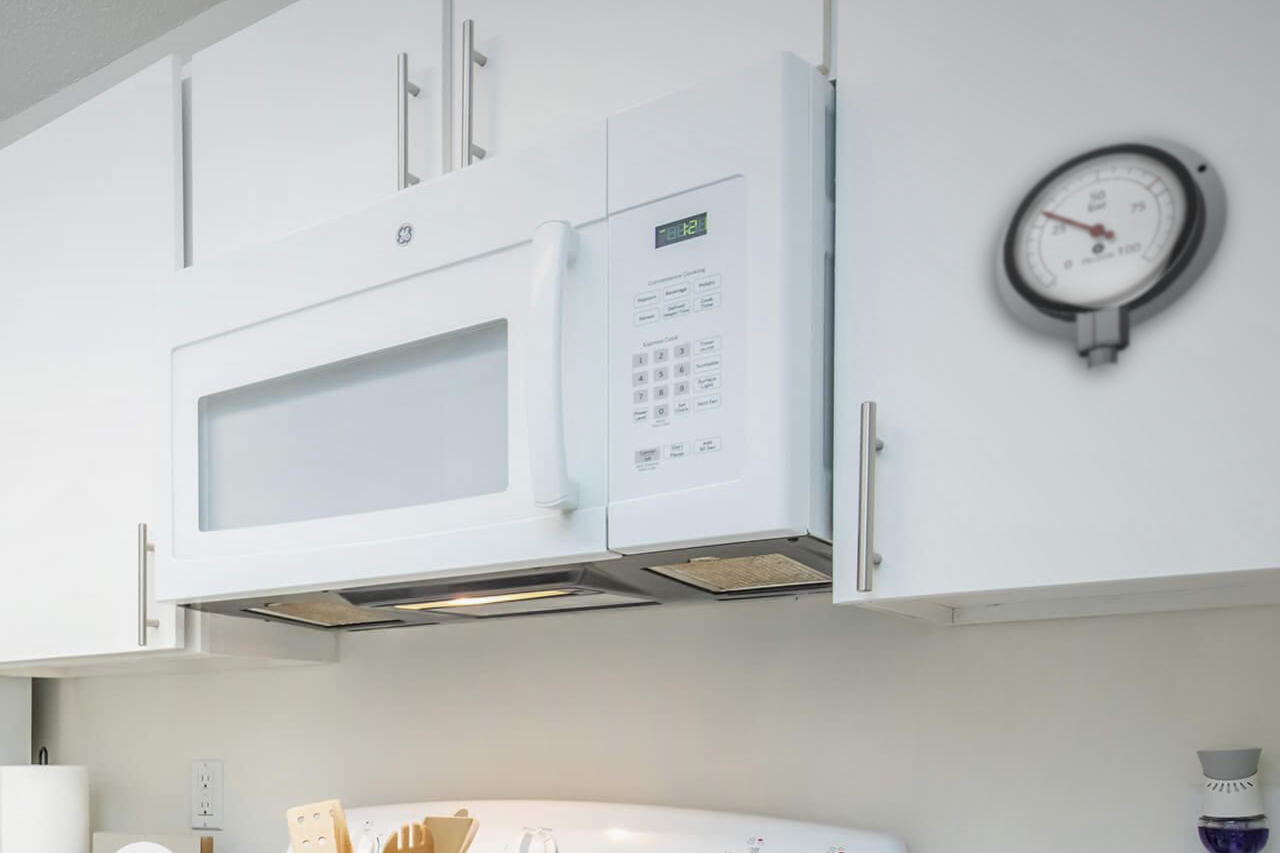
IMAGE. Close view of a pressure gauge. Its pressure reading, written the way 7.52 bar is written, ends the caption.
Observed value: 30 bar
